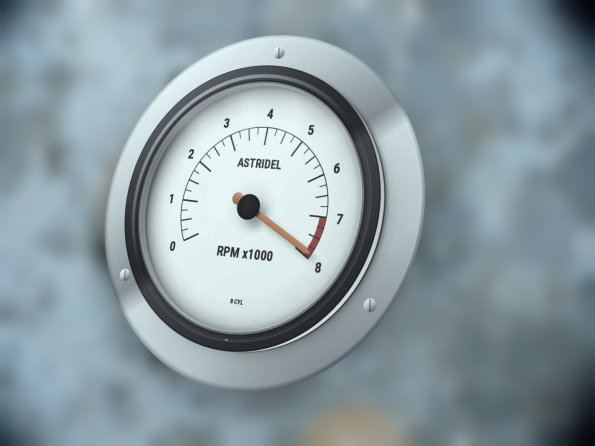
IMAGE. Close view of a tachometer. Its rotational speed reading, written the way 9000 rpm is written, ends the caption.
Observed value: 7875 rpm
